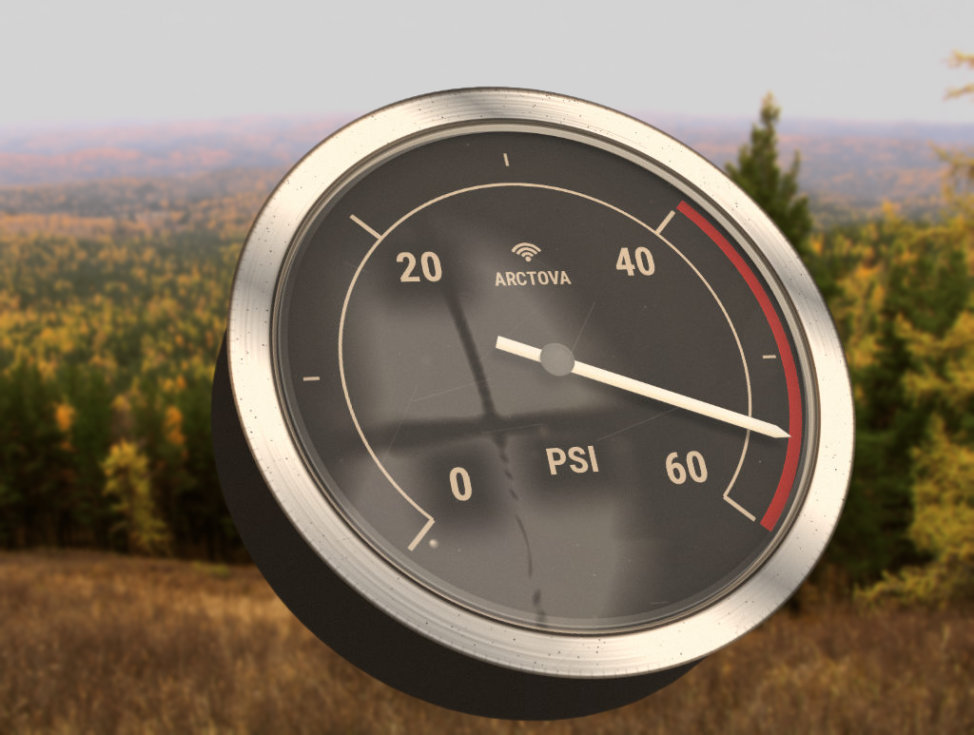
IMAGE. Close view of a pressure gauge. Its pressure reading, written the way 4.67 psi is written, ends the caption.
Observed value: 55 psi
